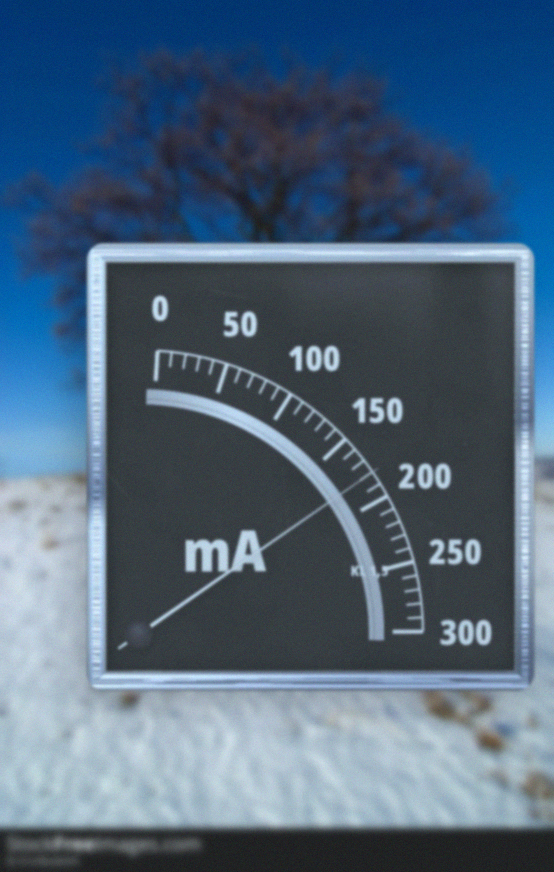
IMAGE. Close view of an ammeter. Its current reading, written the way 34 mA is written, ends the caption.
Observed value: 180 mA
